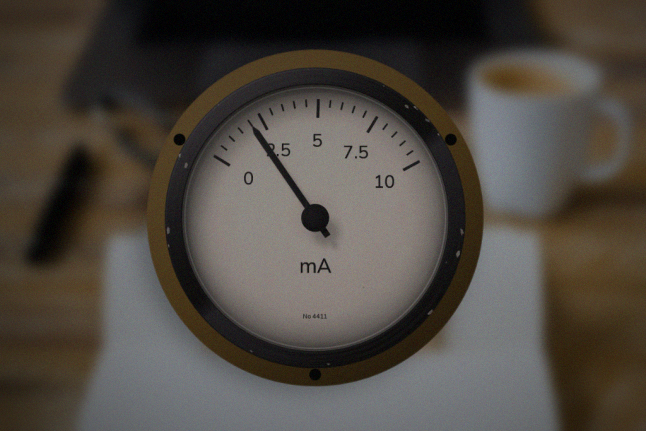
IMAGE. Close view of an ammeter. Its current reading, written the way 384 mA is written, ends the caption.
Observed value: 2 mA
